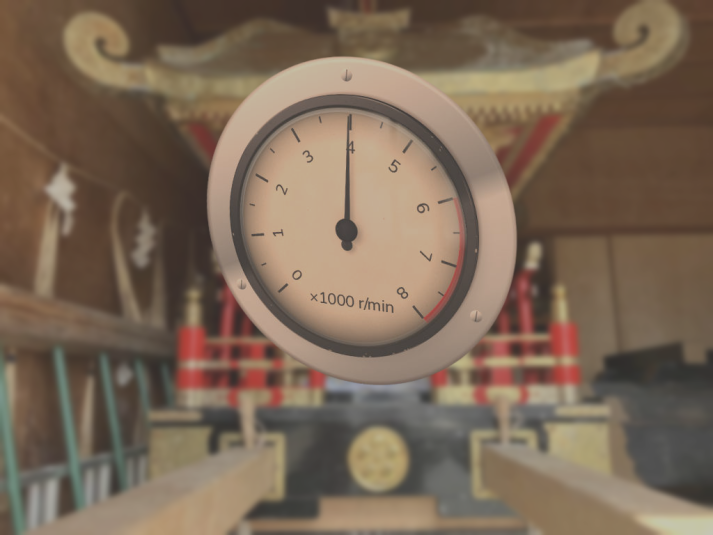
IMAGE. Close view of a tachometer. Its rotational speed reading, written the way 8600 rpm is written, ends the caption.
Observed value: 4000 rpm
